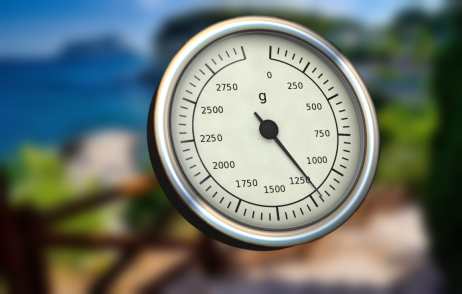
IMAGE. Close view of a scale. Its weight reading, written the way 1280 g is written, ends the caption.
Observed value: 1200 g
